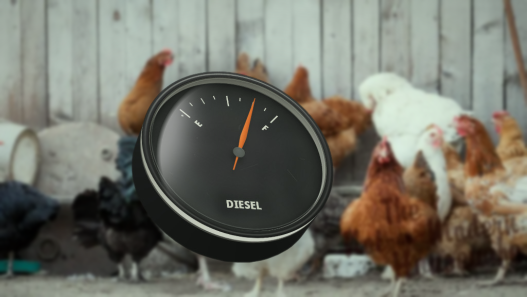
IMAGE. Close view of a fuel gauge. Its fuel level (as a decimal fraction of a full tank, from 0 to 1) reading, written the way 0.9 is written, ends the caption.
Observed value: 0.75
